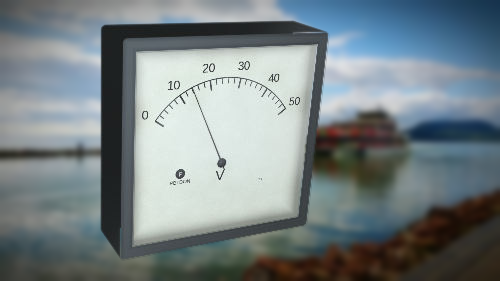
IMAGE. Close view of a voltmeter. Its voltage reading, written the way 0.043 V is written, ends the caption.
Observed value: 14 V
